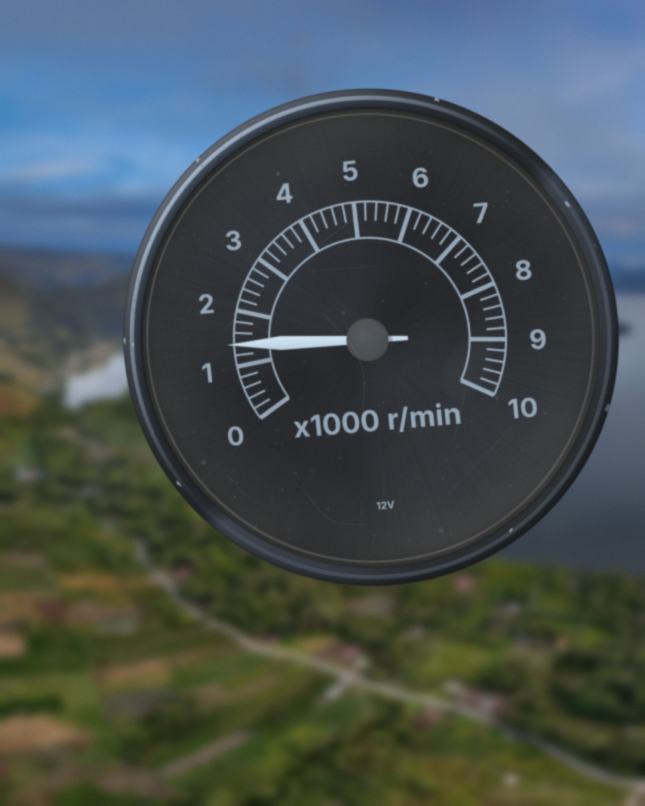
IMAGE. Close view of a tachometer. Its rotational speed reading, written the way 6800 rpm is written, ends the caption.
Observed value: 1400 rpm
